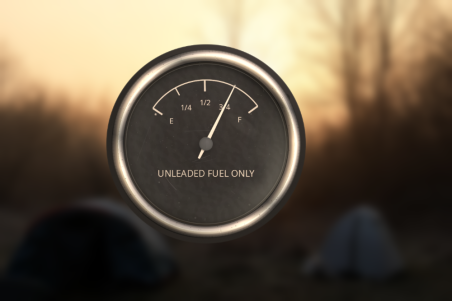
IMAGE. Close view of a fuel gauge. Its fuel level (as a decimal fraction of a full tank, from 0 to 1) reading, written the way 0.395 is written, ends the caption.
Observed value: 0.75
